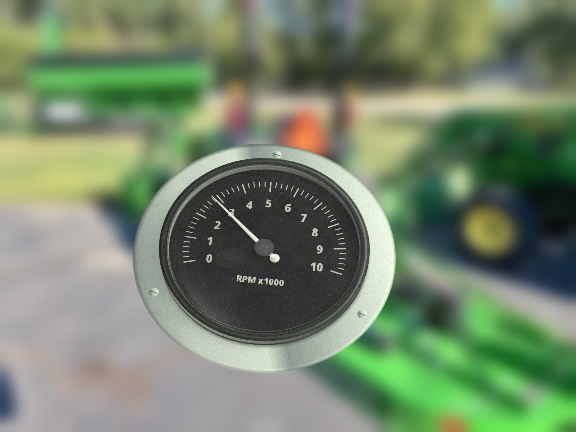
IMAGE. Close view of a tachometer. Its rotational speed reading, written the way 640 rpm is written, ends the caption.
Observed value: 2800 rpm
